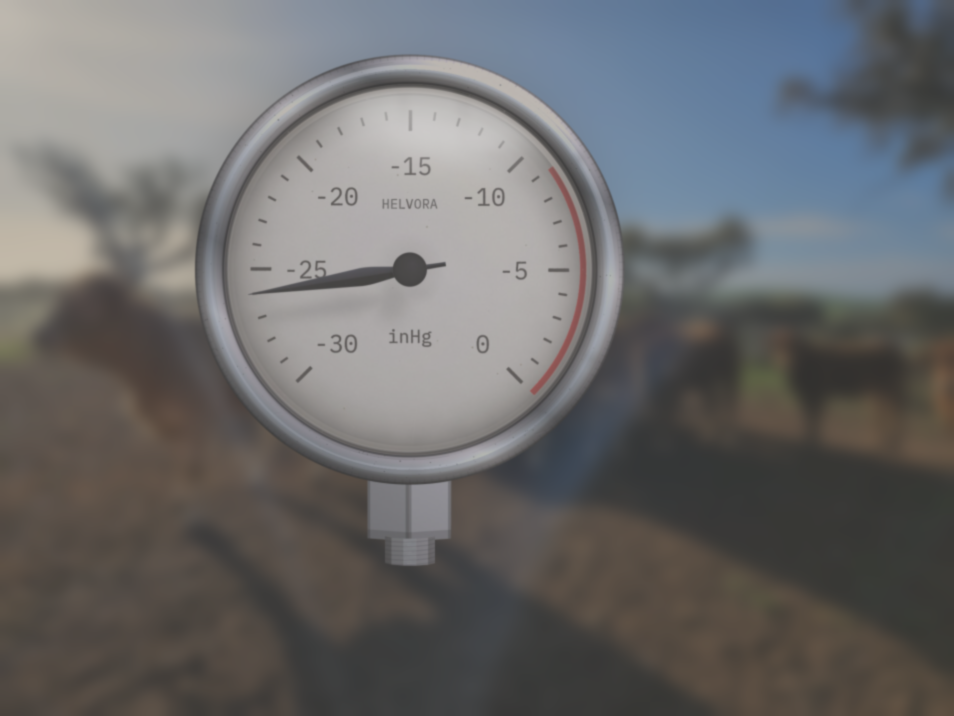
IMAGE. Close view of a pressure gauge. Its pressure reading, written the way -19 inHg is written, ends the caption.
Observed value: -26 inHg
